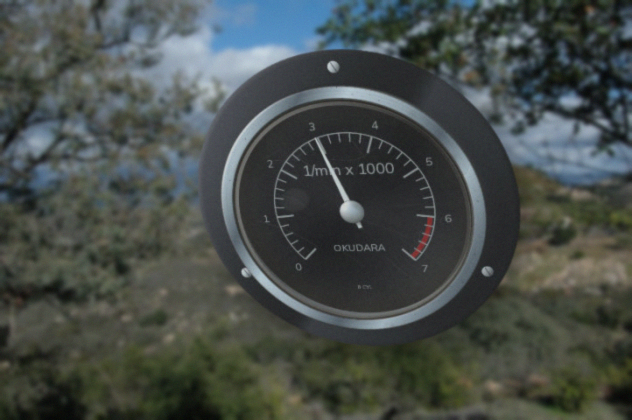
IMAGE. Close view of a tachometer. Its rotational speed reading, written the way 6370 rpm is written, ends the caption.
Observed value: 3000 rpm
